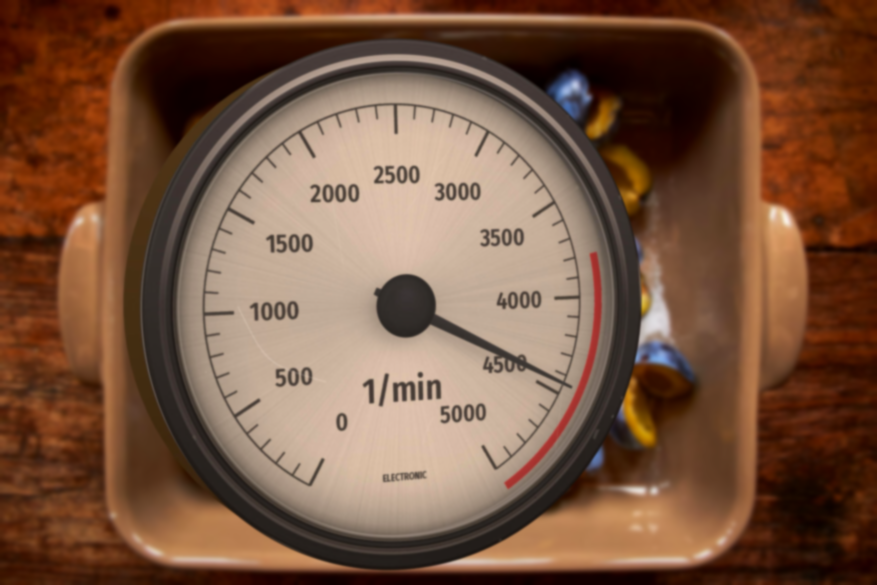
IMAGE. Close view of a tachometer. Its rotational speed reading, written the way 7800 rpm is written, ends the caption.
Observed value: 4450 rpm
